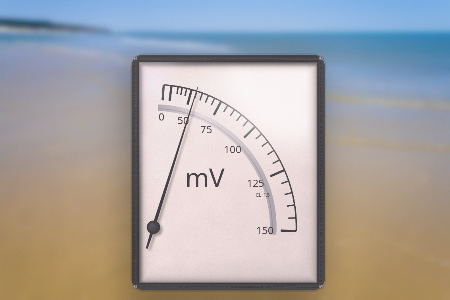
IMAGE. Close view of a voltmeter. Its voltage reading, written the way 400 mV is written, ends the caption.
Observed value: 55 mV
